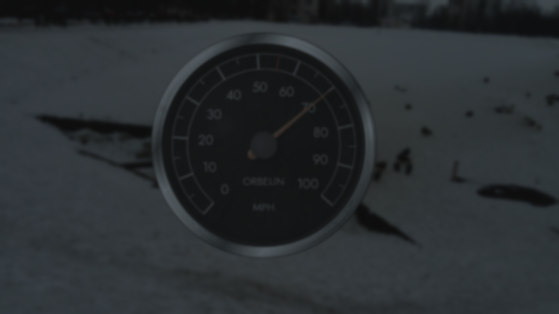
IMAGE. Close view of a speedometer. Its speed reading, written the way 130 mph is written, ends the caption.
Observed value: 70 mph
